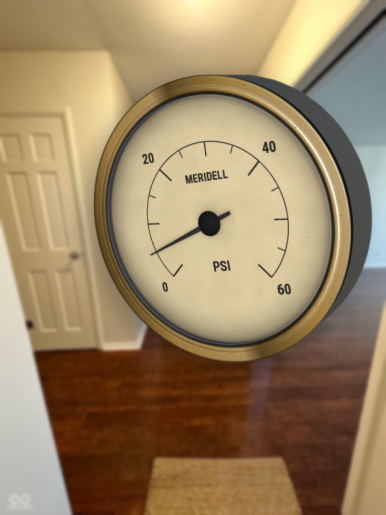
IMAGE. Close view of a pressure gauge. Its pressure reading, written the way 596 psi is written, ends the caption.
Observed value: 5 psi
